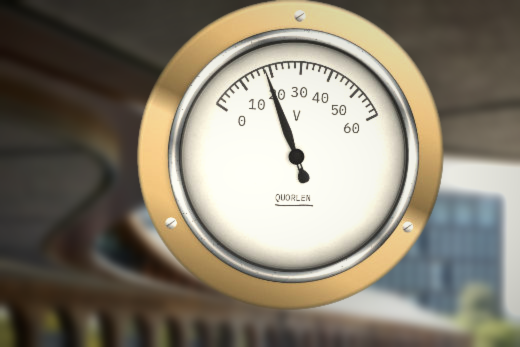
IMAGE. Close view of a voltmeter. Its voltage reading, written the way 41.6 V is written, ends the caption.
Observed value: 18 V
